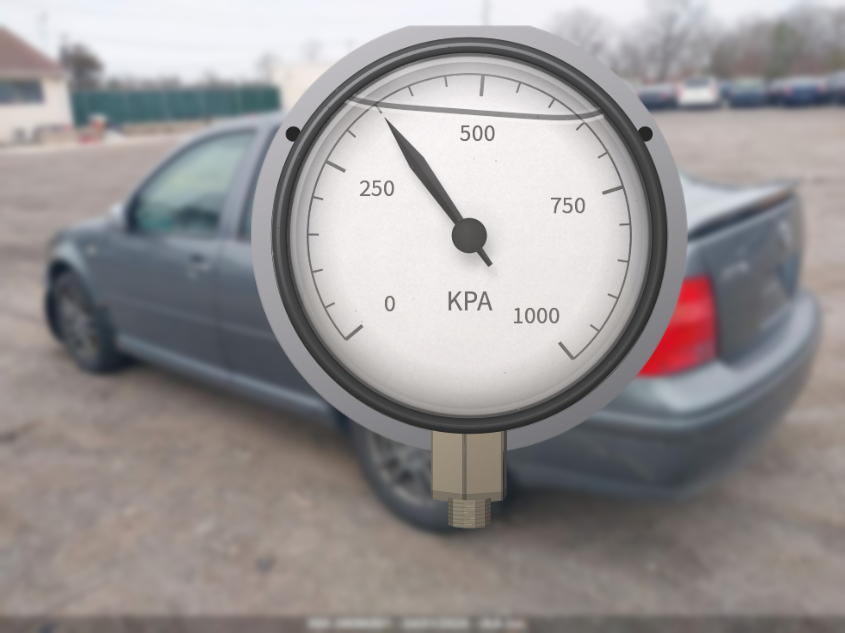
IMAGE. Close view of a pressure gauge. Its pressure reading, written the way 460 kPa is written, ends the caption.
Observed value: 350 kPa
